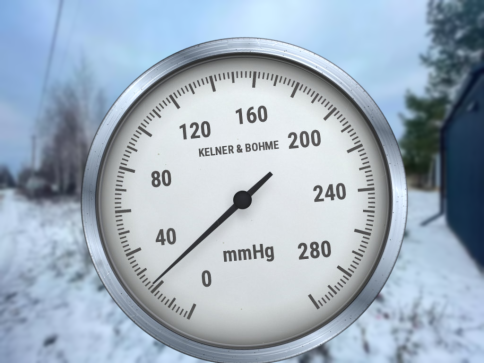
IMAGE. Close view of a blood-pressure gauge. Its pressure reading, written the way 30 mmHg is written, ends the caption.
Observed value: 22 mmHg
